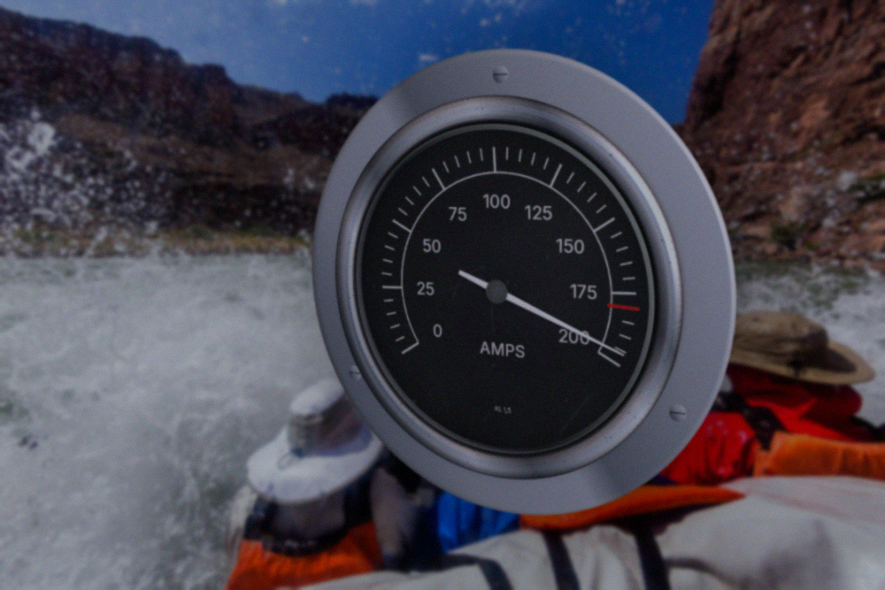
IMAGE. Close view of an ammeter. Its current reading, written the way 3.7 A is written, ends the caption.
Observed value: 195 A
